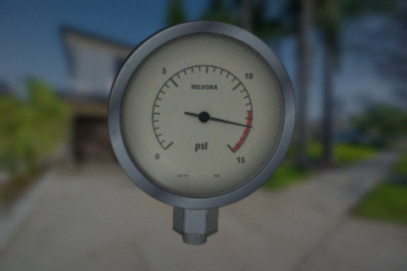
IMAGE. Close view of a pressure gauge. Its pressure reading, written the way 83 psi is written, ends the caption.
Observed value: 13 psi
